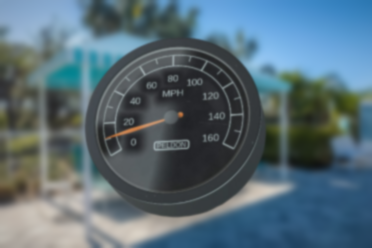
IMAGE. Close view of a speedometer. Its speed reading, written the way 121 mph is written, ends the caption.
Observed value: 10 mph
